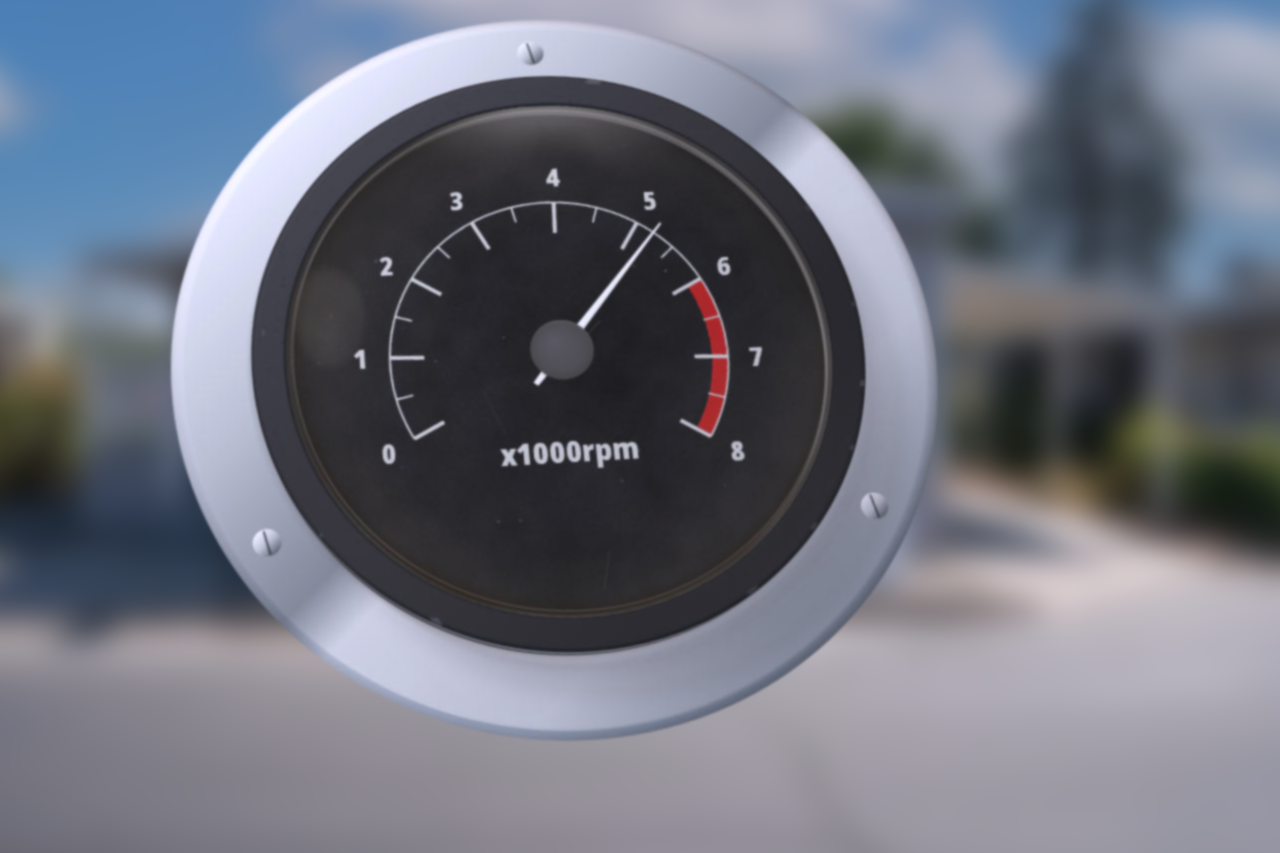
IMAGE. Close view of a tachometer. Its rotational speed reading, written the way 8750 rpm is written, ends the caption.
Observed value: 5250 rpm
